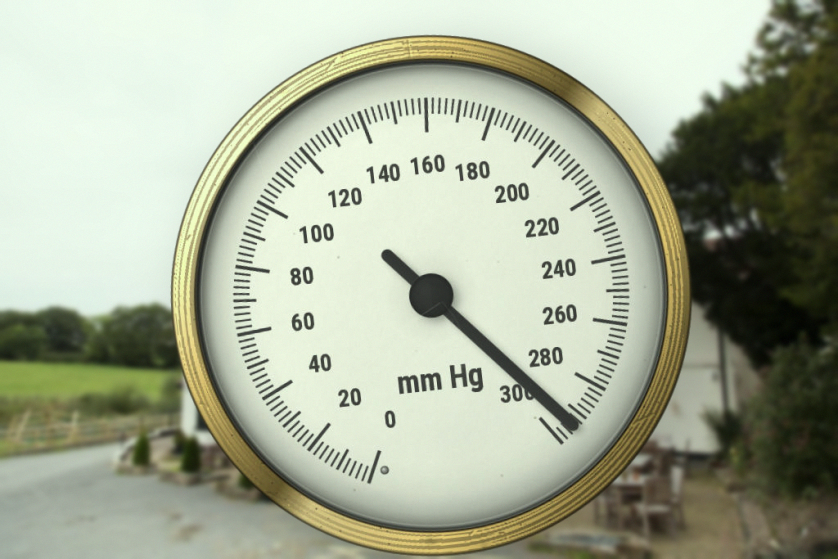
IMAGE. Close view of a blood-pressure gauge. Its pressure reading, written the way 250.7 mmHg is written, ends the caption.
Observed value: 294 mmHg
